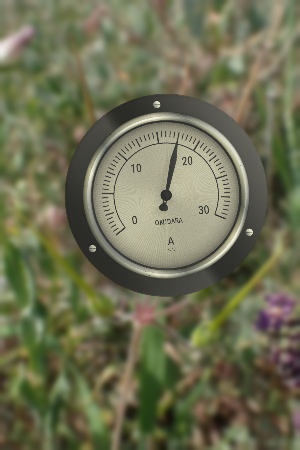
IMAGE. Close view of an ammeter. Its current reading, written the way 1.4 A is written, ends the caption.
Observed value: 17.5 A
